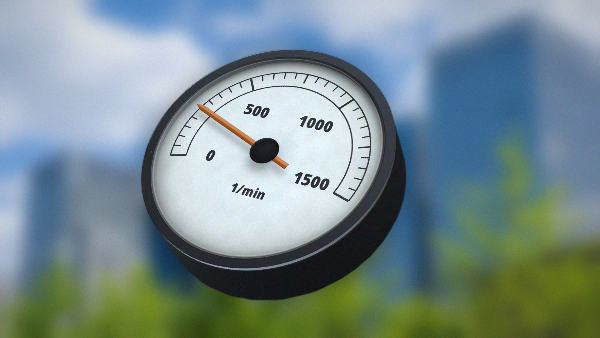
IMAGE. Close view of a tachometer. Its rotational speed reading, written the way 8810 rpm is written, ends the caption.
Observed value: 250 rpm
